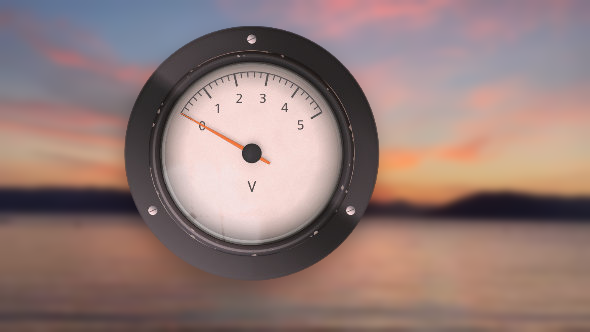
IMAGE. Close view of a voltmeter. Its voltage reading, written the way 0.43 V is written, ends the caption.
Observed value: 0 V
